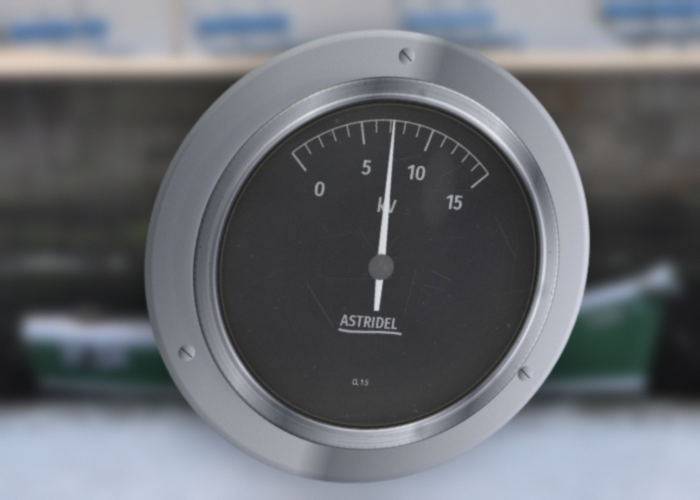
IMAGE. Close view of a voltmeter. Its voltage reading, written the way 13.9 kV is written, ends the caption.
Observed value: 7 kV
